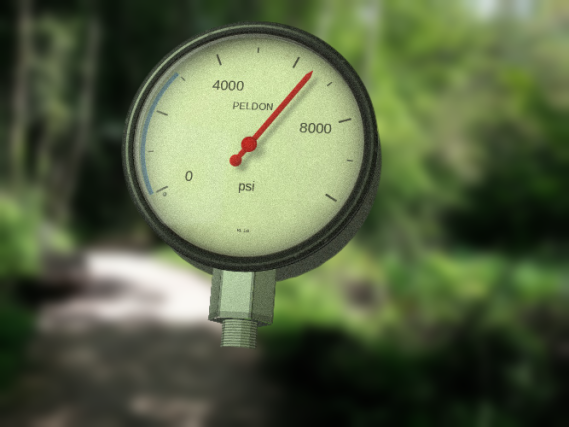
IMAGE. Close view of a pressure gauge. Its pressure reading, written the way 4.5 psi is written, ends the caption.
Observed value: 6500 psi
